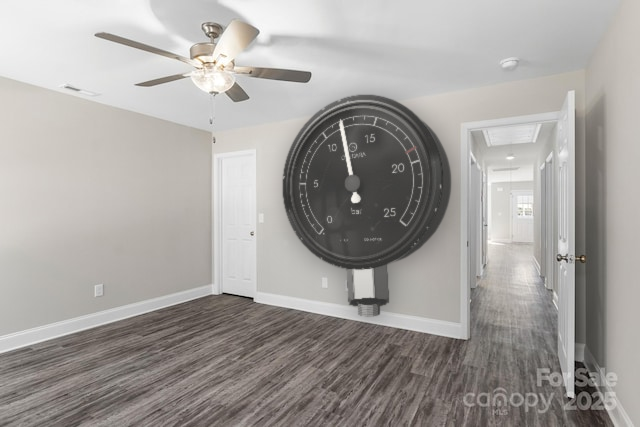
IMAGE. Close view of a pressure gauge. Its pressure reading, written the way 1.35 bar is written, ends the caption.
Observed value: 12 bar
